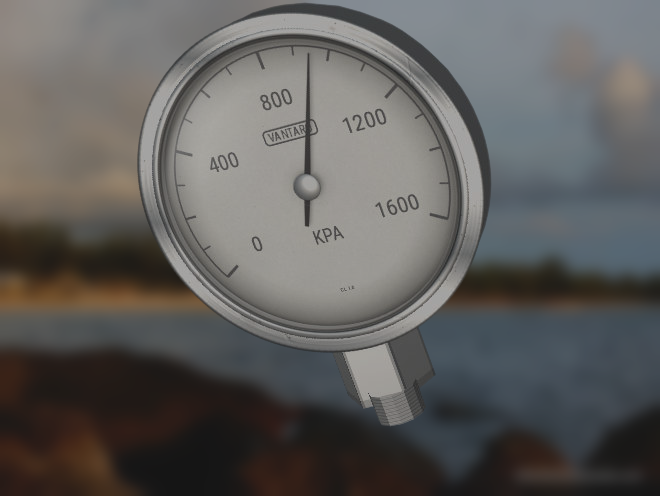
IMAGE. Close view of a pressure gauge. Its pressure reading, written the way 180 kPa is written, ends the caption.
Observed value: 950 kPa
